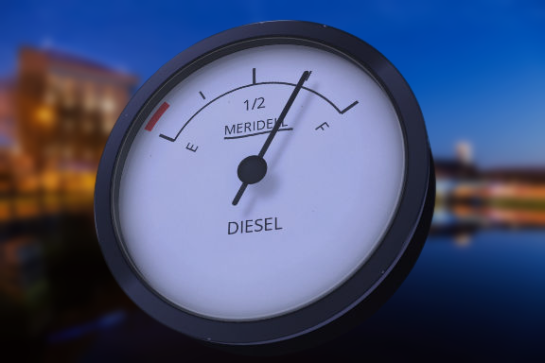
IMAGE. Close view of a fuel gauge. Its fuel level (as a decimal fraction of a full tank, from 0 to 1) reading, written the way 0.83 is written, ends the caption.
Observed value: 0.75
